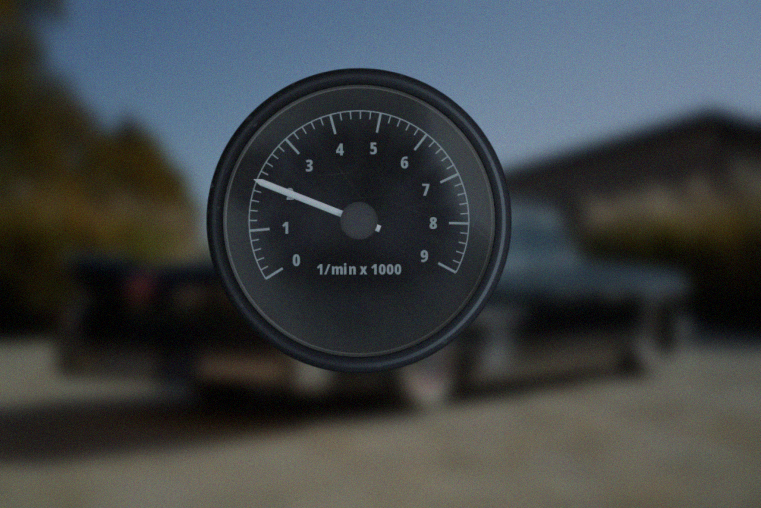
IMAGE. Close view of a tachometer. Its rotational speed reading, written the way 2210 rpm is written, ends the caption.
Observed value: 2000 rpm
